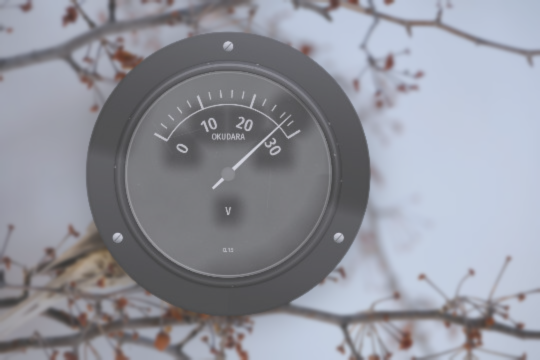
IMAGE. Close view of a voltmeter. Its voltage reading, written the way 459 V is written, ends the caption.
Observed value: 27 V
